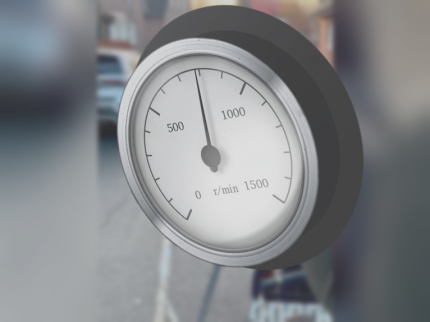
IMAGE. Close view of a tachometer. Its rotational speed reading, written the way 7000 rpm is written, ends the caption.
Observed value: 800 rpm
